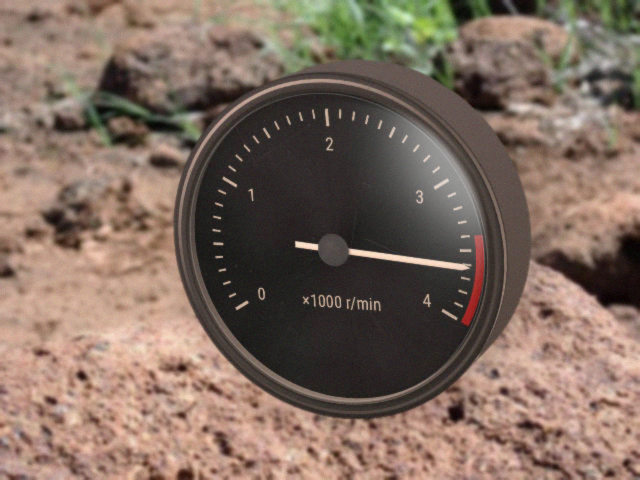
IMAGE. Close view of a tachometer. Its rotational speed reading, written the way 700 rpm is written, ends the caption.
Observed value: 3600 rpm
